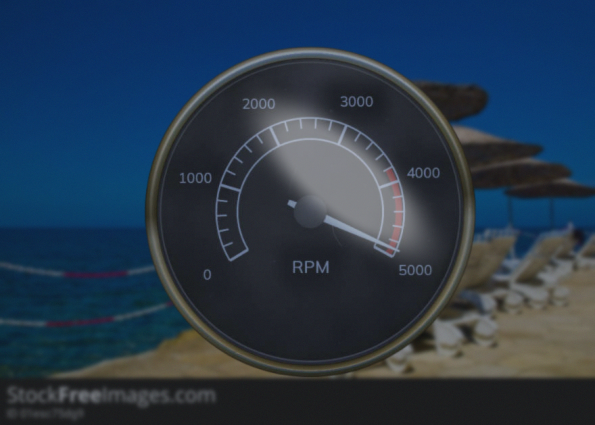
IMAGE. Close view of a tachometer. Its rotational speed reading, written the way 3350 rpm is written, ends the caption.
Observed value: 4900 rpm
